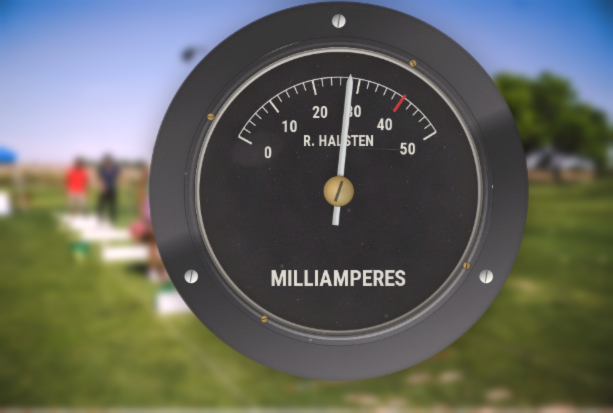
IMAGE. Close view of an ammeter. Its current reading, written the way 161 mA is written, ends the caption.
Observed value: 28 mA
